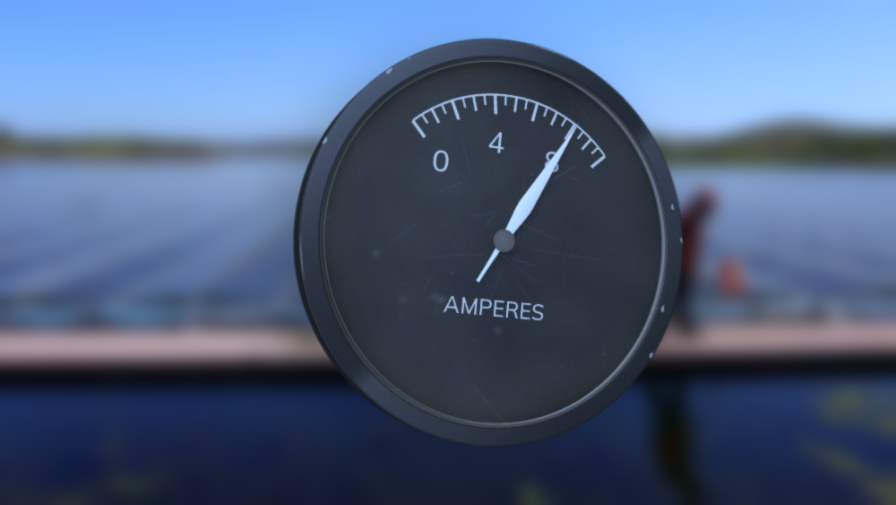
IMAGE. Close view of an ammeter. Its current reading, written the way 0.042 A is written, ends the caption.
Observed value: 8 A
